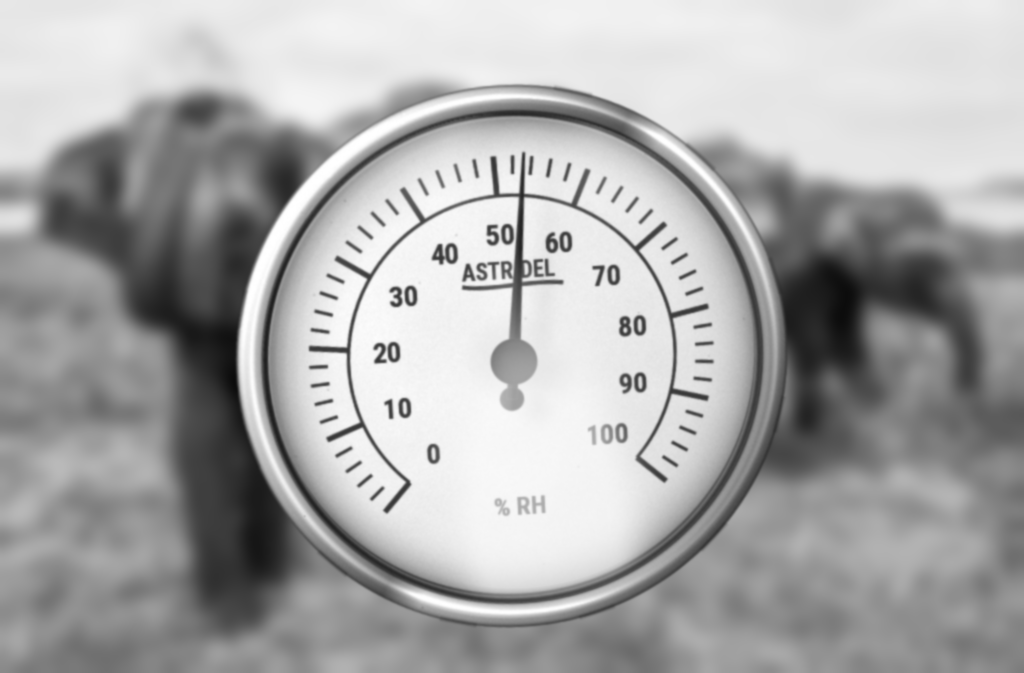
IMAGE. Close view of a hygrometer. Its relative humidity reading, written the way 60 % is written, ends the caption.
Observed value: 53 %
